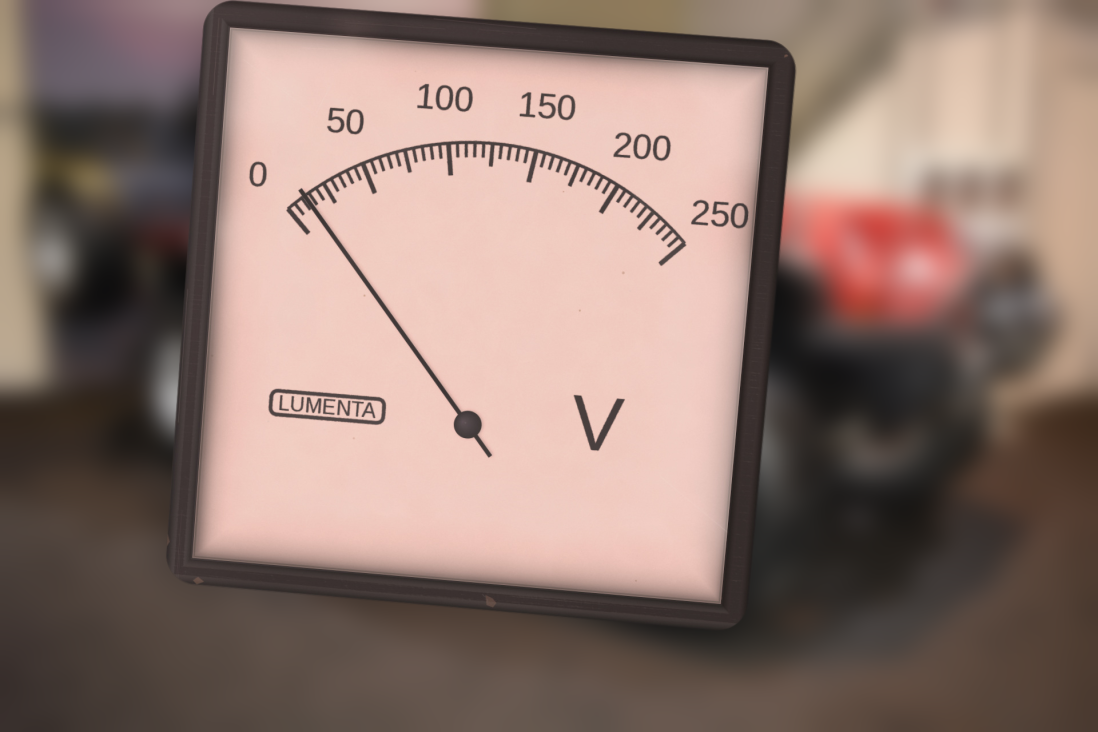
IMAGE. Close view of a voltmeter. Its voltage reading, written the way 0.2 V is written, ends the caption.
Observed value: 12.5 V
